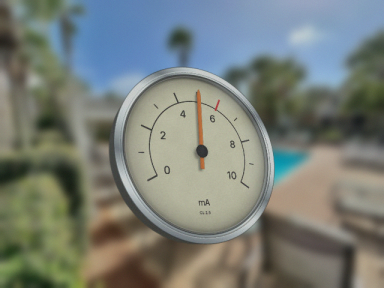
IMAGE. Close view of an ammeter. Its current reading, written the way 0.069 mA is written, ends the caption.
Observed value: 5 mA
